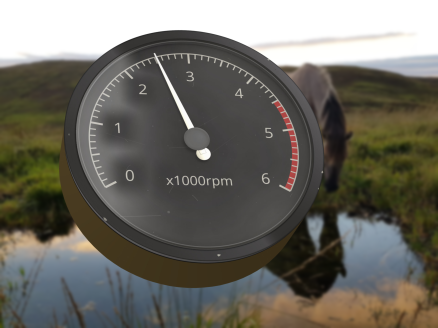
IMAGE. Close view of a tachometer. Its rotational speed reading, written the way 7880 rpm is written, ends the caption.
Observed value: 2500 rpm
